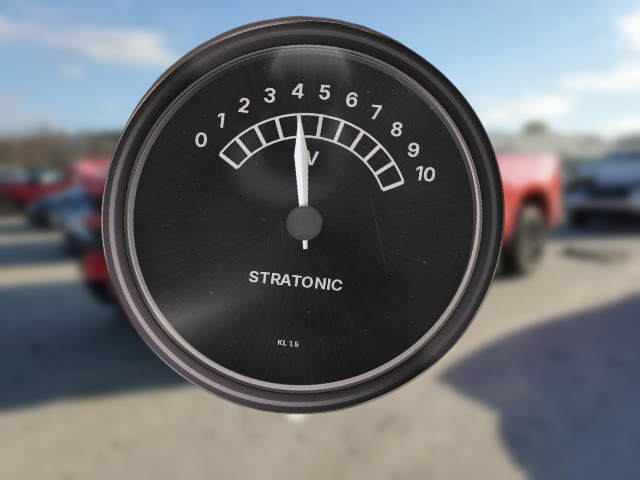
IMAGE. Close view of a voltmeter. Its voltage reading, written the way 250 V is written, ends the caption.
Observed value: 4 V
